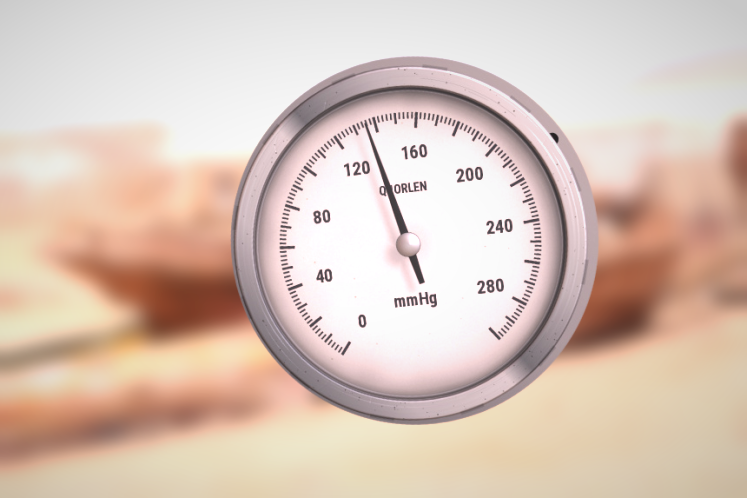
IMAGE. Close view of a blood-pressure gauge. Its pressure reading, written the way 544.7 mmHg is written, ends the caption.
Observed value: 136 mmHg
